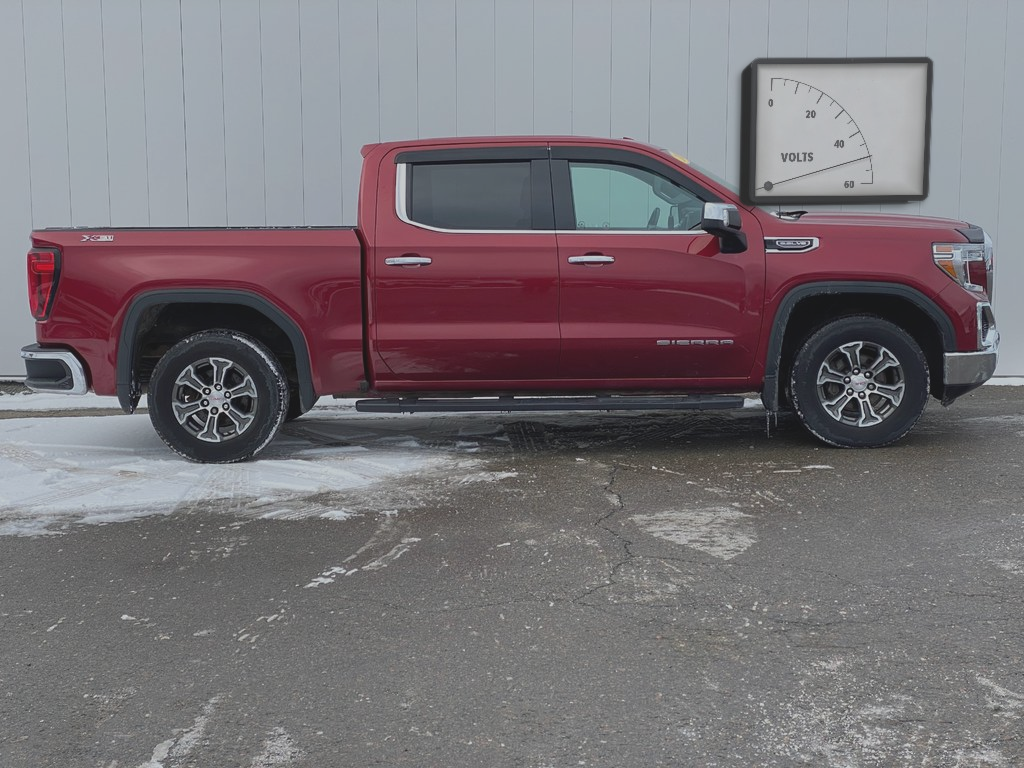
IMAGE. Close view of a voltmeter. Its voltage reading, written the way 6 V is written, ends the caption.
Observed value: 50 V
